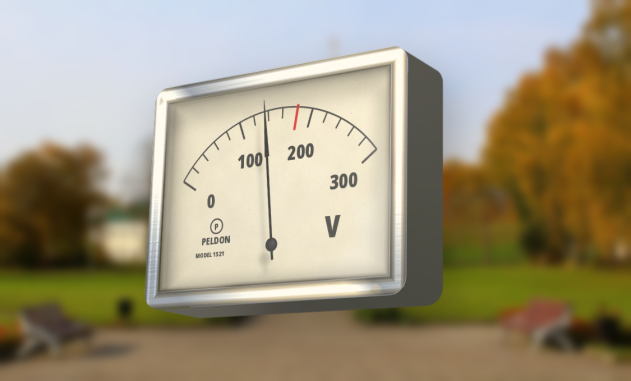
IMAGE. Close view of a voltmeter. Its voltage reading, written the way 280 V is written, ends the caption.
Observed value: 140 V
